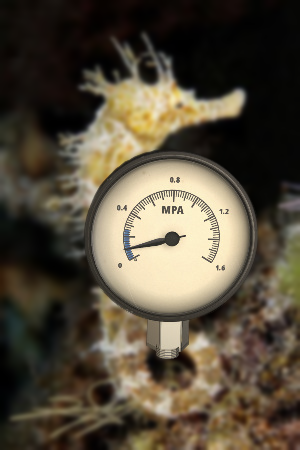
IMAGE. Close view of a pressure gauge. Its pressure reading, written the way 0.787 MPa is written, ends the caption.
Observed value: 0.1 MPa
